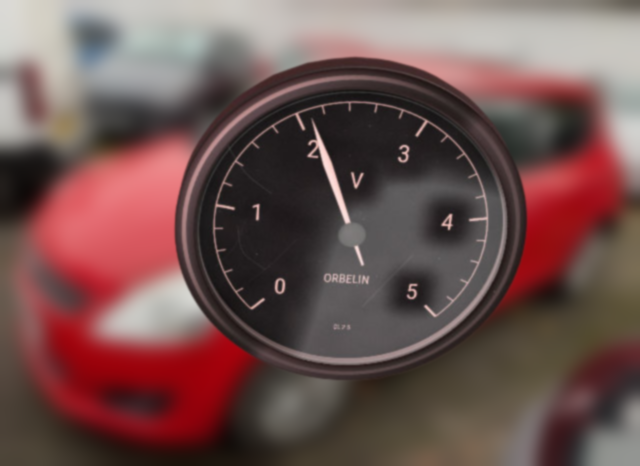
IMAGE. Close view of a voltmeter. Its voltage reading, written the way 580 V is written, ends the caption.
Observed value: 2.1 V
